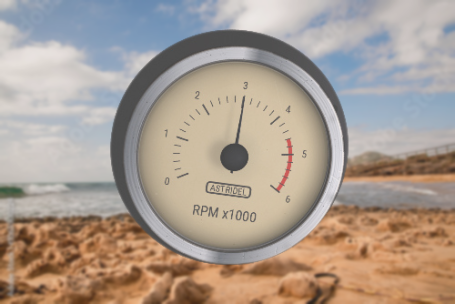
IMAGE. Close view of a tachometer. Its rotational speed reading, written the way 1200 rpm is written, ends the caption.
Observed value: 3000 rpm
